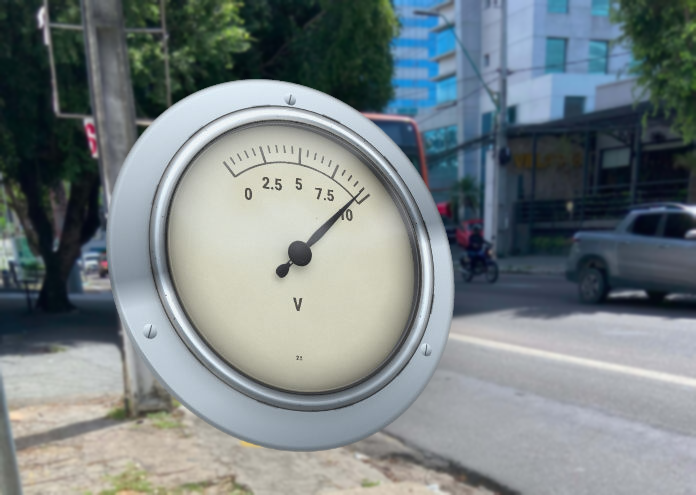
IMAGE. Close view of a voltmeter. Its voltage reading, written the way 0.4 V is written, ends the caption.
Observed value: 9.5 V
